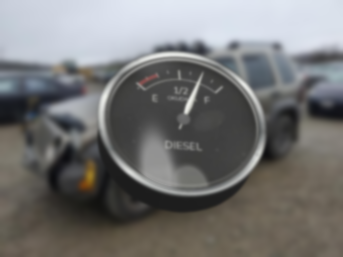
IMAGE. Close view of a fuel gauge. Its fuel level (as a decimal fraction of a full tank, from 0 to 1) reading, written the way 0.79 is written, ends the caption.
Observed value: 0.75
